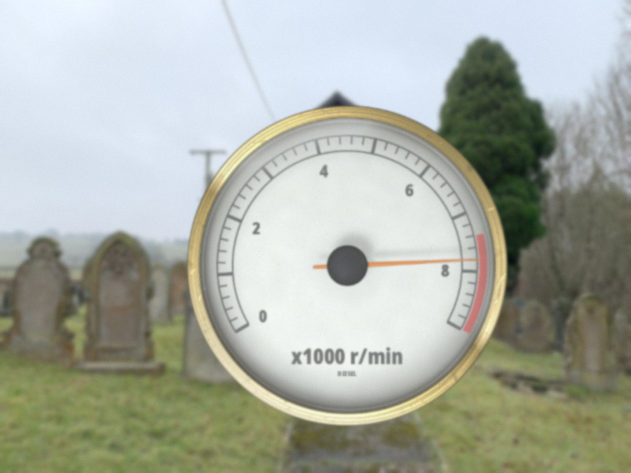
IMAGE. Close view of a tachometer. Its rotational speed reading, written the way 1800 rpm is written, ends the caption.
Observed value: 7800 rpm
